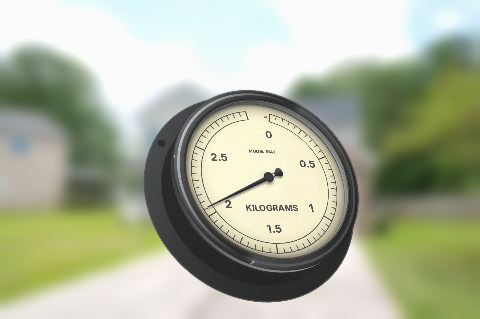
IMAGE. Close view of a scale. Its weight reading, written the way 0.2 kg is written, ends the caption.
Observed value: 2.05 kg
